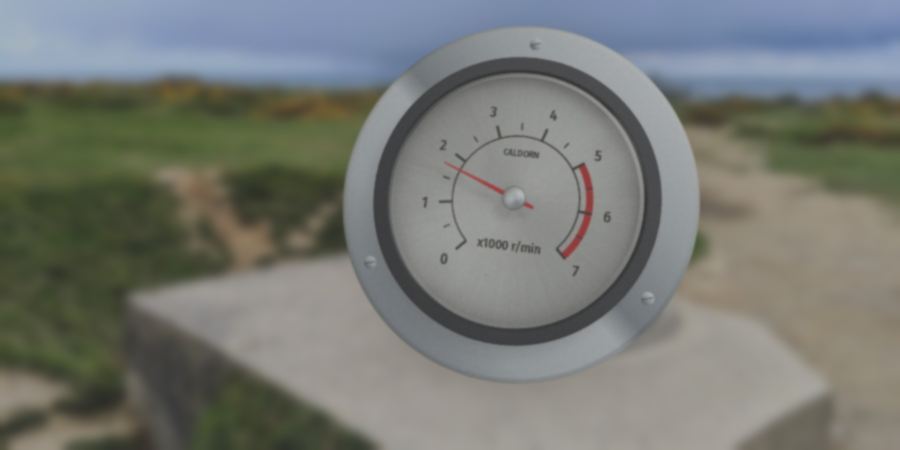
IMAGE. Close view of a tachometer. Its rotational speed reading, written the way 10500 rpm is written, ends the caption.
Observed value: 1750 rpm
